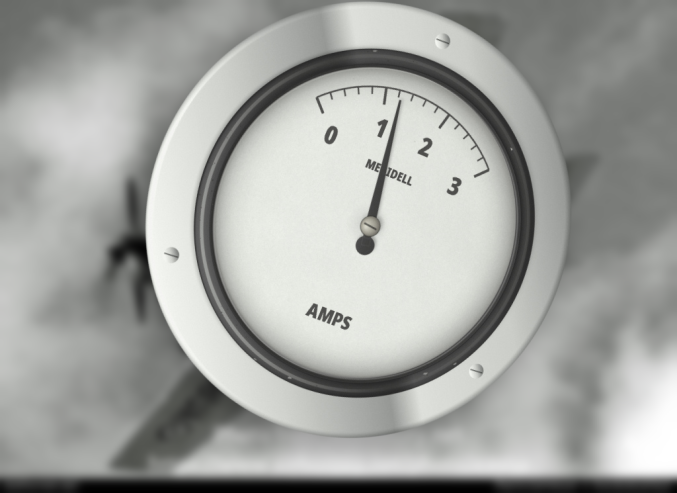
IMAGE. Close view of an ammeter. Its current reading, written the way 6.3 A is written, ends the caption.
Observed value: 1.2 A
